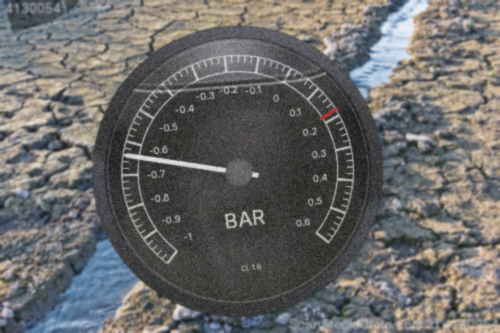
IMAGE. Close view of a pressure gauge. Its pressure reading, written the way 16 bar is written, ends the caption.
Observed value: -0.64 bar
